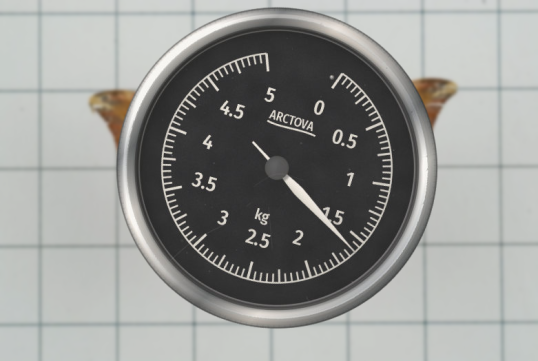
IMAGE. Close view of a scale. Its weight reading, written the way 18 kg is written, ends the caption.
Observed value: 1.6 kg
